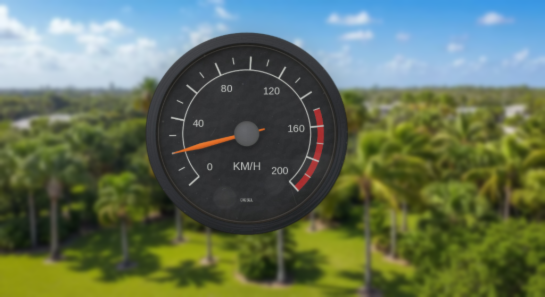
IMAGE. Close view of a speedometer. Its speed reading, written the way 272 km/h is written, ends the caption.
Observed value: 20 km/h
